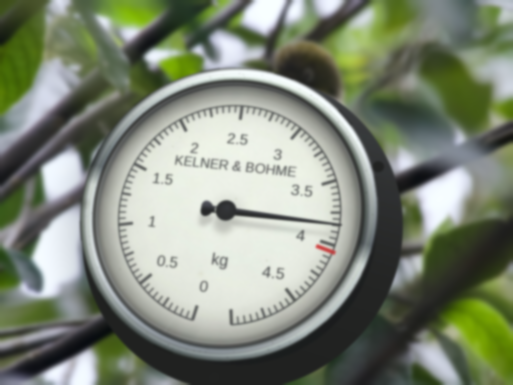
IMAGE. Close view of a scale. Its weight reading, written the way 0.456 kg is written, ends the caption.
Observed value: 3.85 kg
